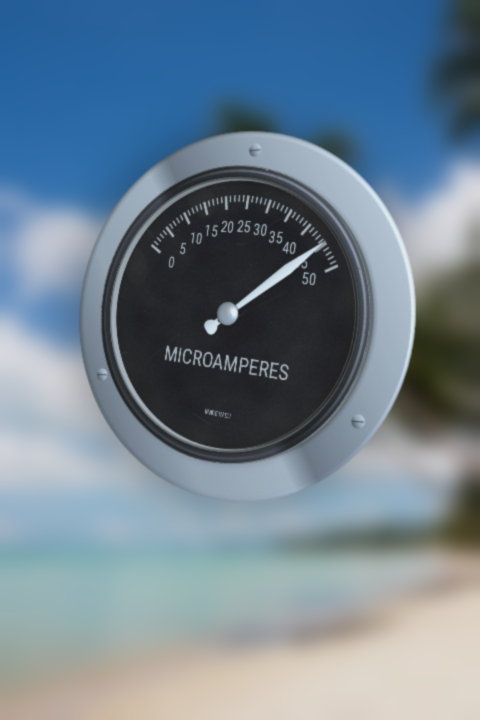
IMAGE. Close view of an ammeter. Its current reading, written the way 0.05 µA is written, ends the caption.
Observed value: 45 µA
